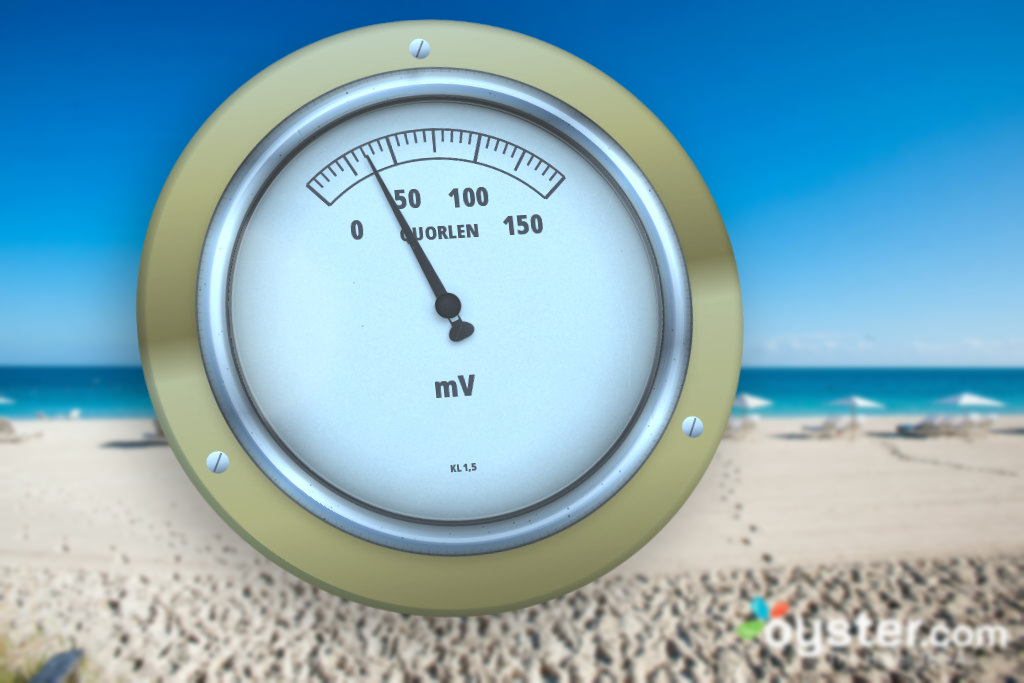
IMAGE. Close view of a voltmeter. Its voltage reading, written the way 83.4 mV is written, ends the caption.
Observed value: 35 mV
